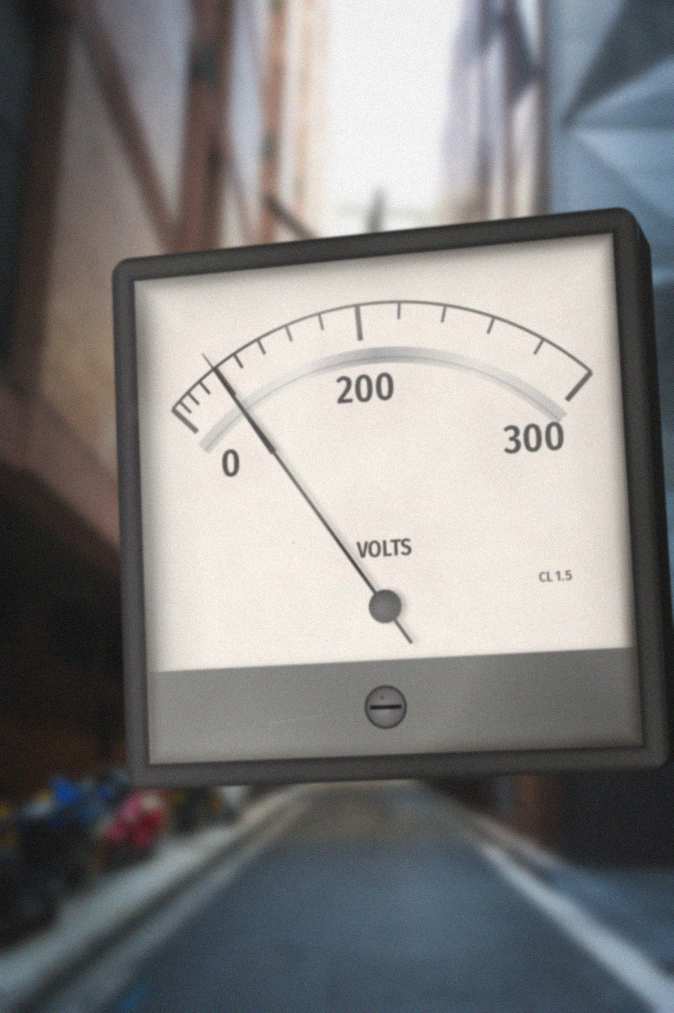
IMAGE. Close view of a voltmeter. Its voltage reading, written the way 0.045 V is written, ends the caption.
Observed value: 100 V
